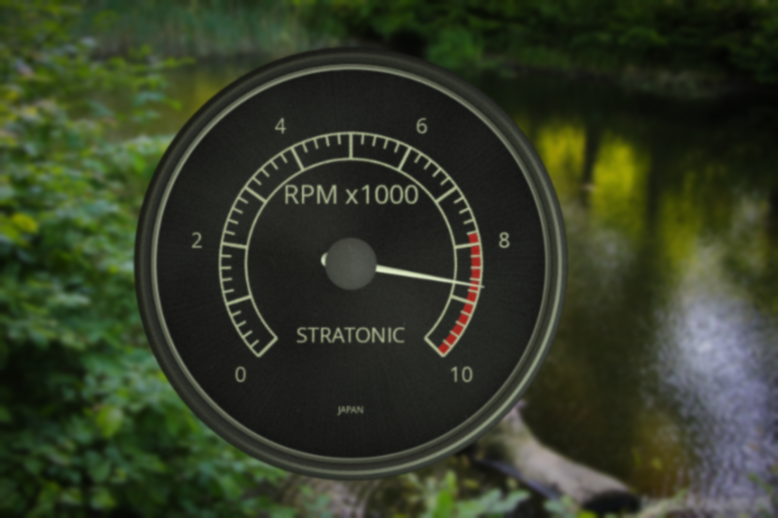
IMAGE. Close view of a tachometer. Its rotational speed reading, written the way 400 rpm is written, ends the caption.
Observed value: 8700 rpm
